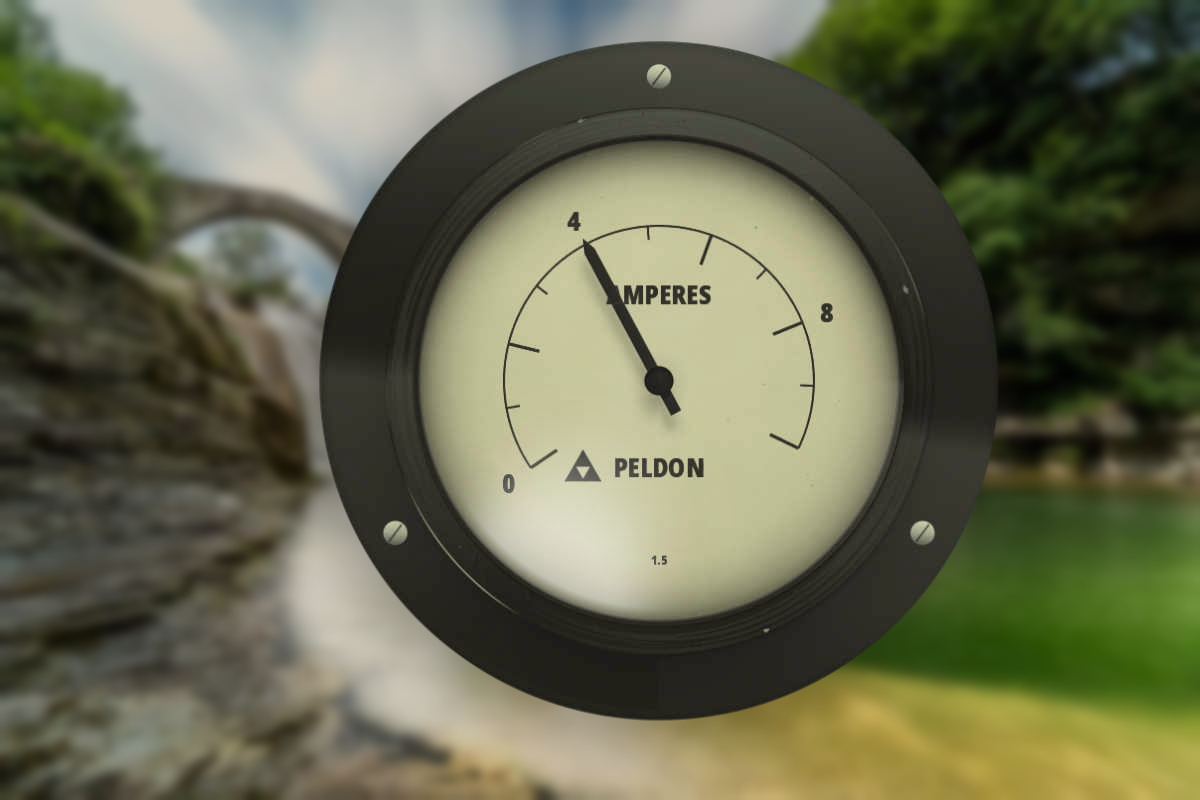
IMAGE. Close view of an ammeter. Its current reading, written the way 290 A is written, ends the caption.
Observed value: 4 A
